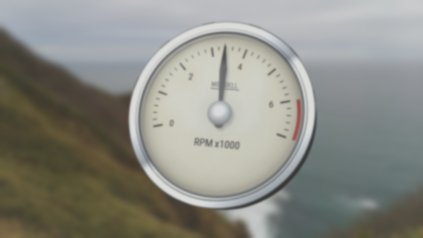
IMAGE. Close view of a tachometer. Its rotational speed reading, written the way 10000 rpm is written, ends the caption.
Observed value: 3400 rpm
